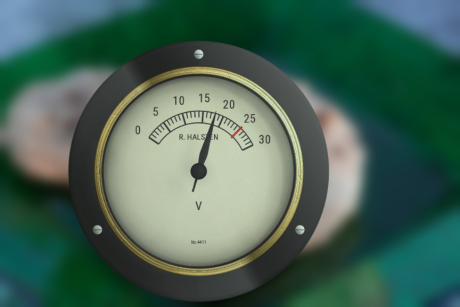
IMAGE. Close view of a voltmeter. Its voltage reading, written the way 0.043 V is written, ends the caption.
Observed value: 18 V
